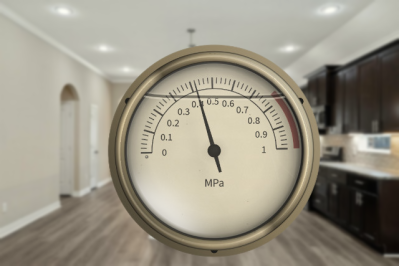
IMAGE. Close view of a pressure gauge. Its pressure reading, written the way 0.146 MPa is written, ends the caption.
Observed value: 0.42 MPa
